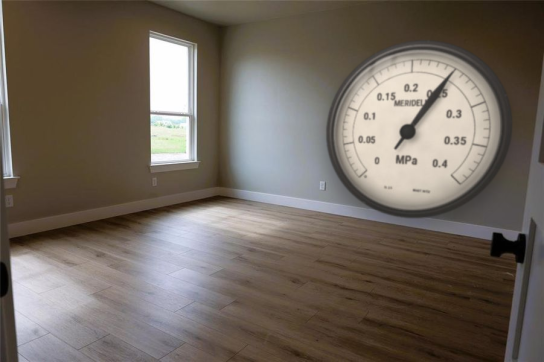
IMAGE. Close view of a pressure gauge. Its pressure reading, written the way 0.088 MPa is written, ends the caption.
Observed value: 0.25 MPa
